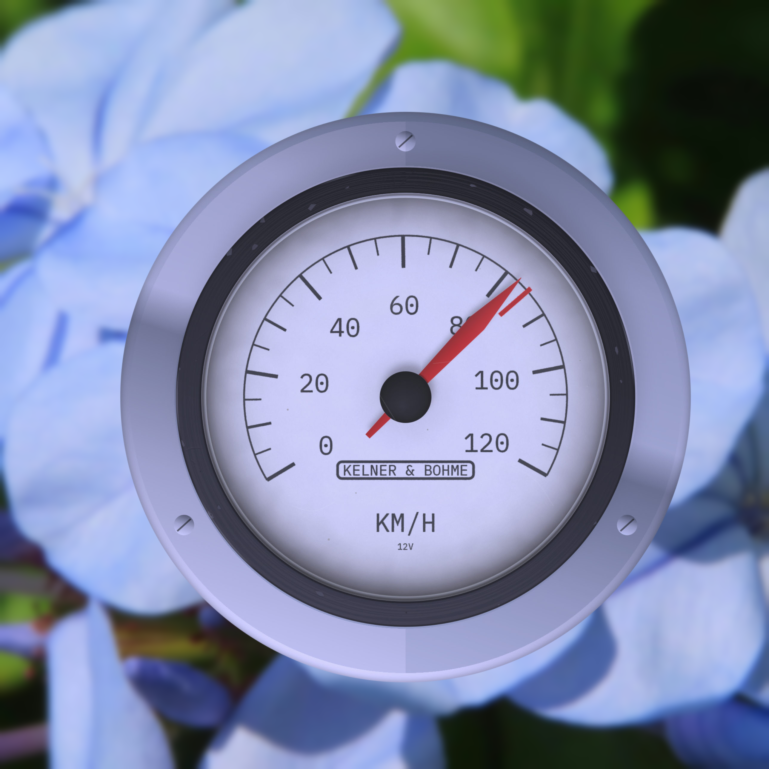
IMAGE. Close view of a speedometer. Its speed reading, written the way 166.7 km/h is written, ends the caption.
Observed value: 82.5 km/h
